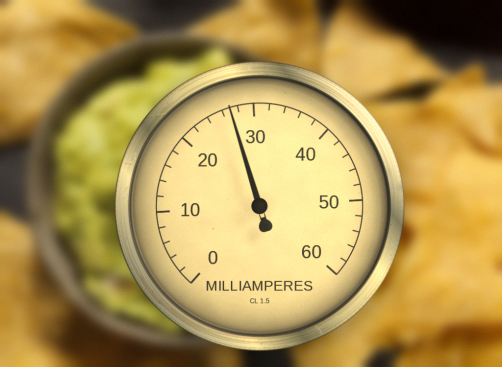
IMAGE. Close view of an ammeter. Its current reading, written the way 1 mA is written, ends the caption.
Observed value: 27 mA
